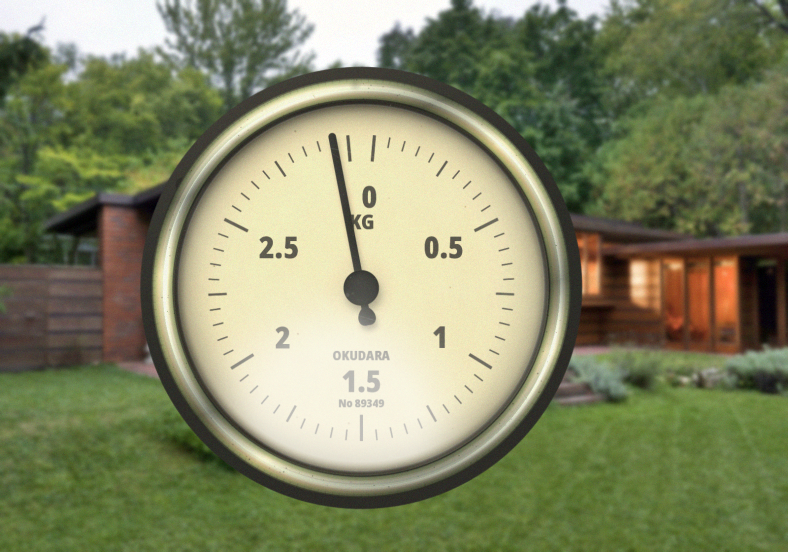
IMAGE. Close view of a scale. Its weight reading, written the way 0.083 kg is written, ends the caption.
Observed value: 2.95 kg
